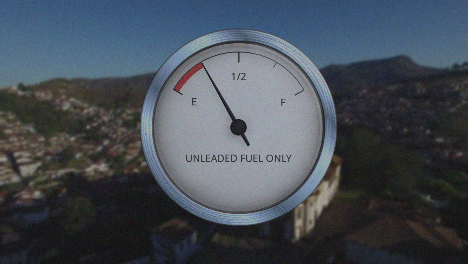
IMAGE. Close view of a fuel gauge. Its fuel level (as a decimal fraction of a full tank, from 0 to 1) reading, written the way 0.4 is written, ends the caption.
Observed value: 0.25
